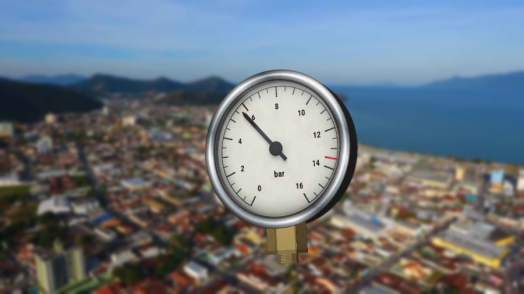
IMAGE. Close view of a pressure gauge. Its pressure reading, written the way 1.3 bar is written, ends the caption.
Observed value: 5.75 bar
